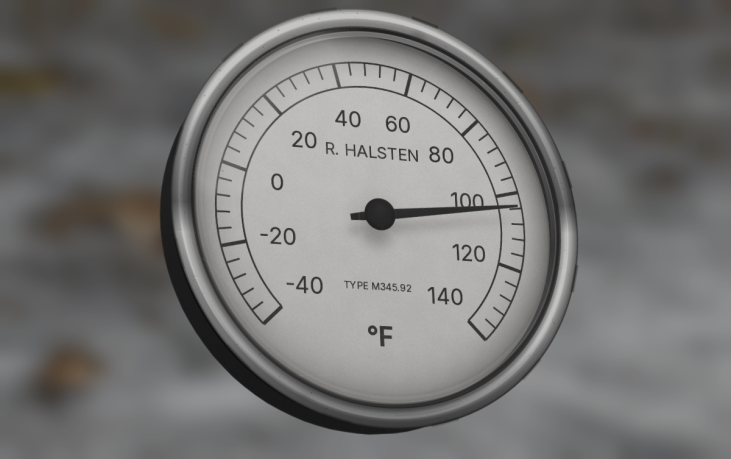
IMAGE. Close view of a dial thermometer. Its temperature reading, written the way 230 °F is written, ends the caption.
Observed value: 104 °F
